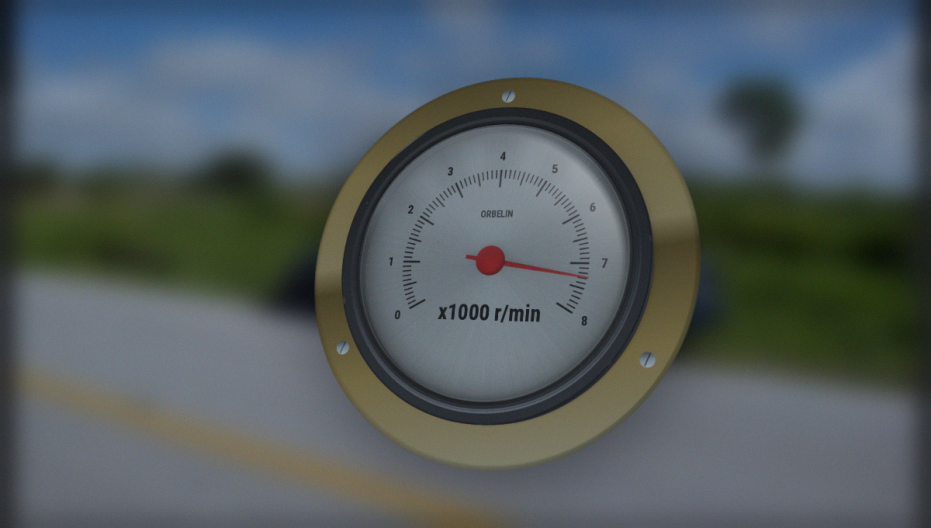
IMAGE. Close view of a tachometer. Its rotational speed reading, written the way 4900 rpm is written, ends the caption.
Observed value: 7300 rpm
